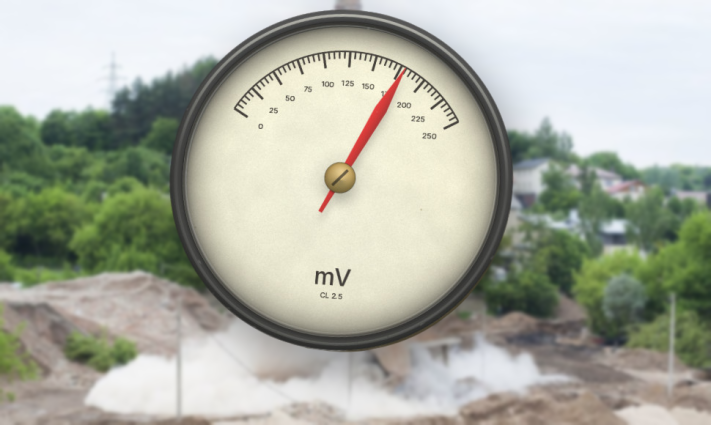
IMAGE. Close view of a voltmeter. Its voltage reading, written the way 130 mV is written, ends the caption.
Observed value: 180 mV
